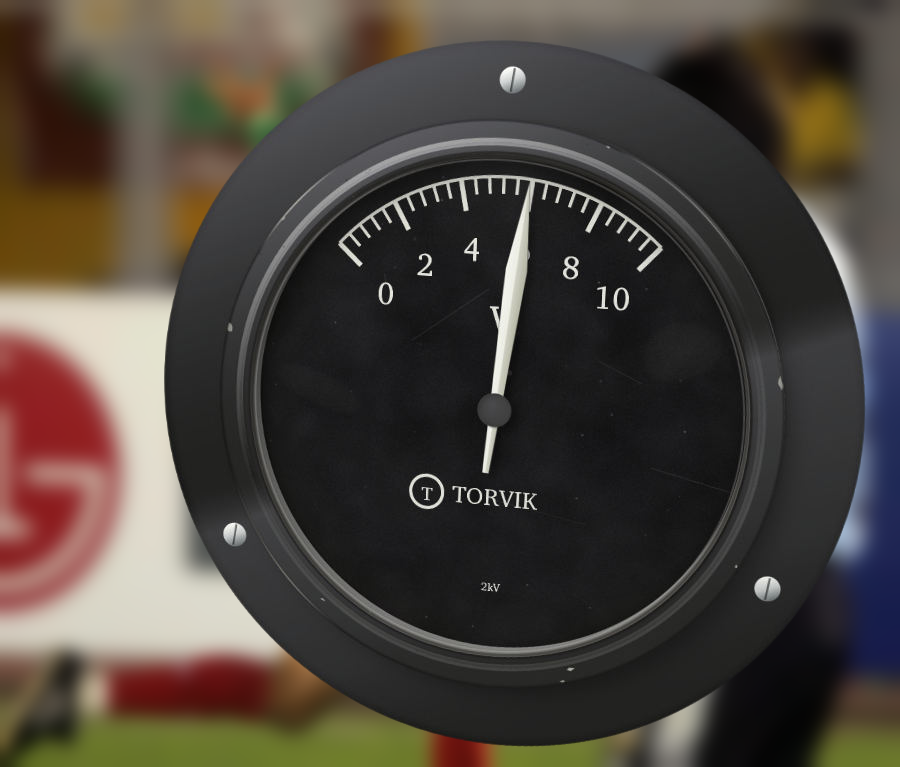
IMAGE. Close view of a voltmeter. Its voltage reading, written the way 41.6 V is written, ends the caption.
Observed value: 6 V
